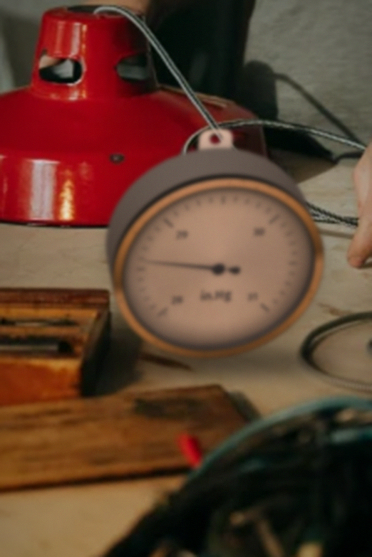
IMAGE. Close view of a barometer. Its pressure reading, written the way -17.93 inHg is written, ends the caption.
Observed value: 28.6 inHg
